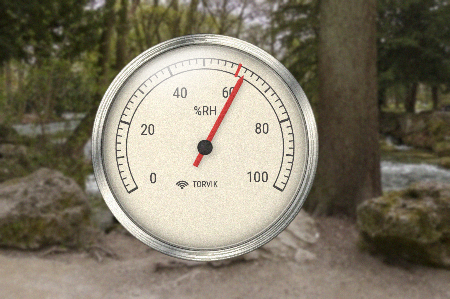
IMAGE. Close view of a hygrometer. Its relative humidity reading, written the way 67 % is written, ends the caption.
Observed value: 62 %
